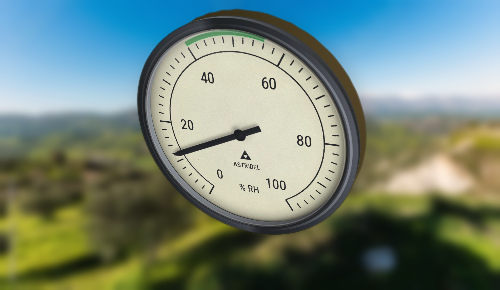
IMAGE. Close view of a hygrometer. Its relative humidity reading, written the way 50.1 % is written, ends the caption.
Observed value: 12 %
